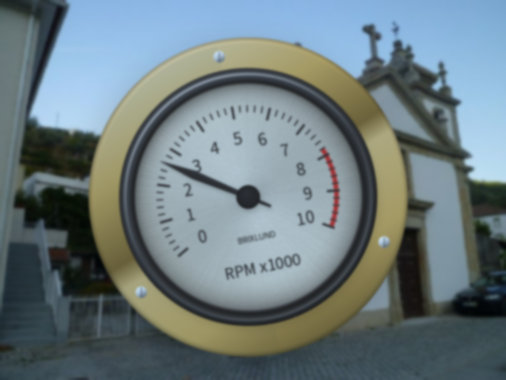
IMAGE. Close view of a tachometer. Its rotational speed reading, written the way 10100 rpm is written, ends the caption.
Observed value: 2600 rpm
